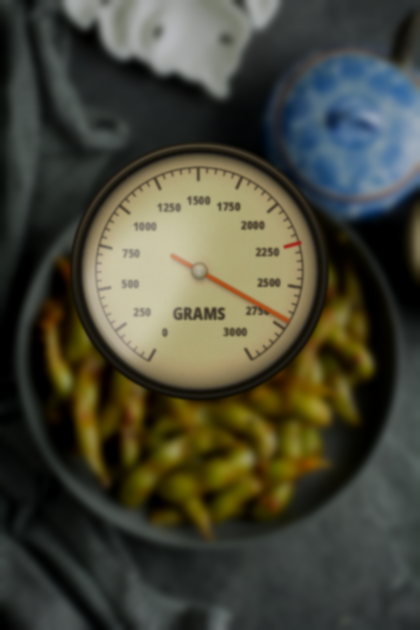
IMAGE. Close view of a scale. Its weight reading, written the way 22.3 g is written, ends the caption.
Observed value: 2700 g
